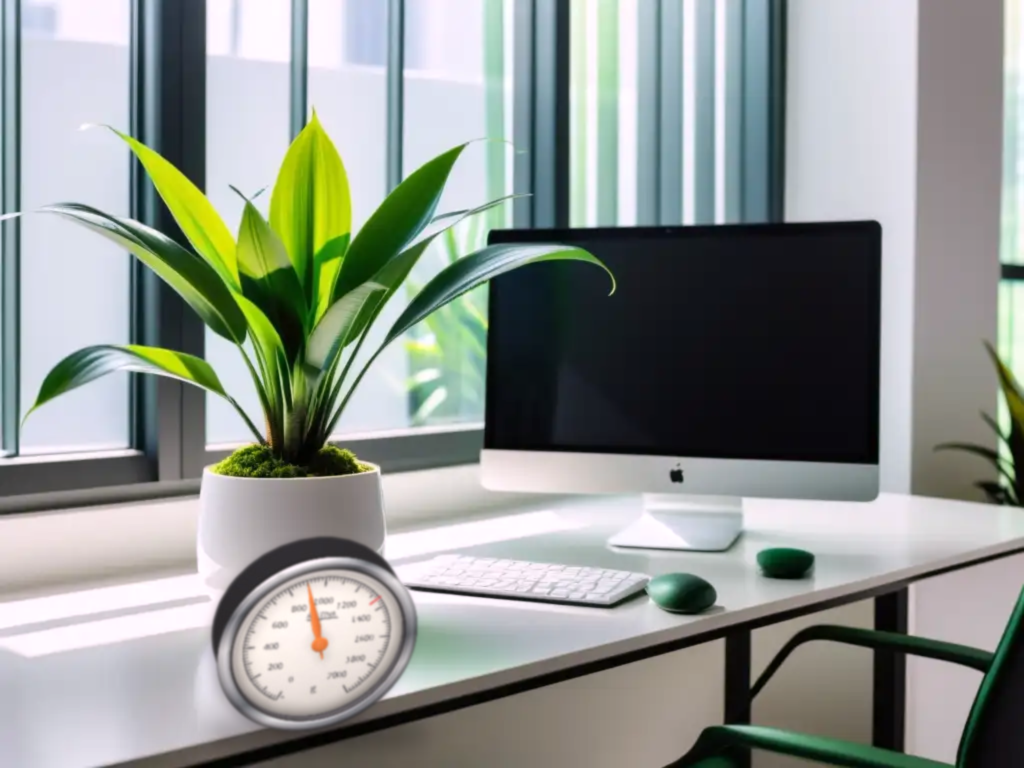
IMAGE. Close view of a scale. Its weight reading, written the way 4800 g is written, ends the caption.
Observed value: 900 g
